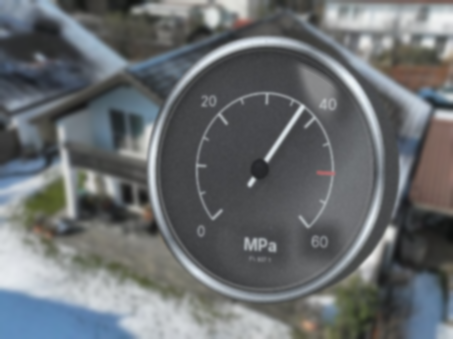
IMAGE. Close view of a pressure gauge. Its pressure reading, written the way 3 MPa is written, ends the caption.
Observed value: 37.5 MPa
